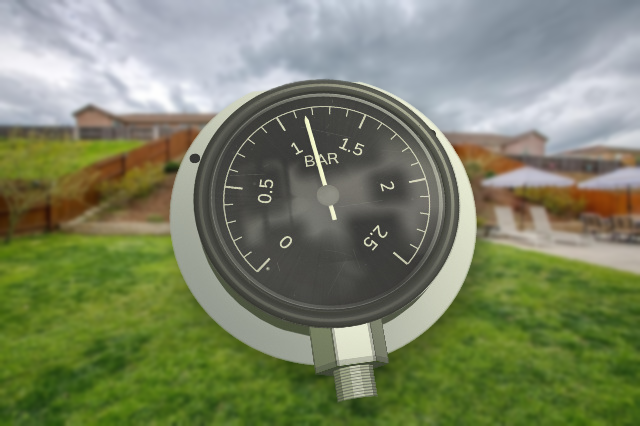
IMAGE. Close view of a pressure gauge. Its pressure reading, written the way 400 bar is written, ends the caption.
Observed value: 1.15 bar
